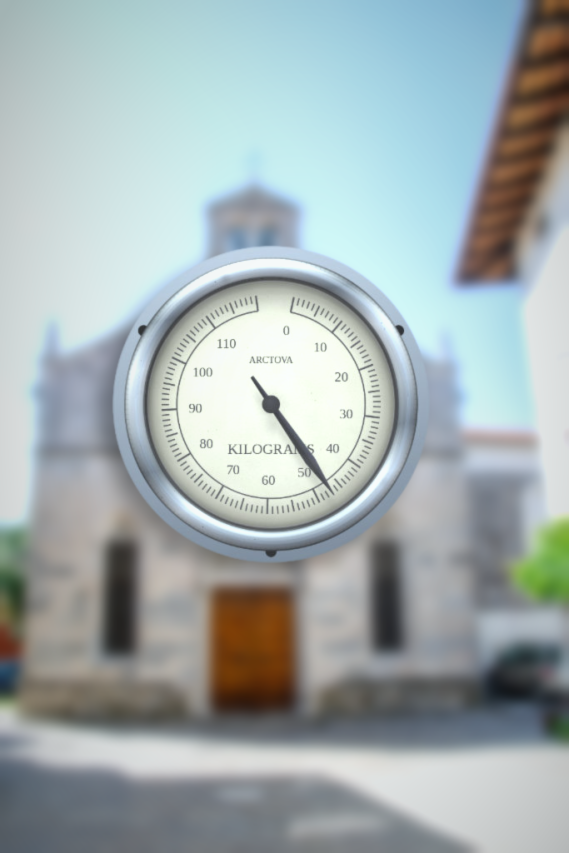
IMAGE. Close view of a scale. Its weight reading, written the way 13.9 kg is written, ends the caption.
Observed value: 47 kg
